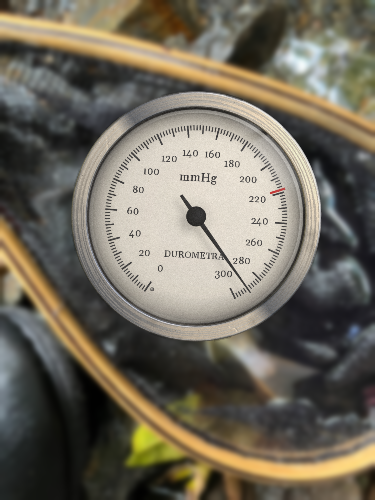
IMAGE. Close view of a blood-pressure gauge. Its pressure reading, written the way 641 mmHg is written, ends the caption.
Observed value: 290 mmHg
